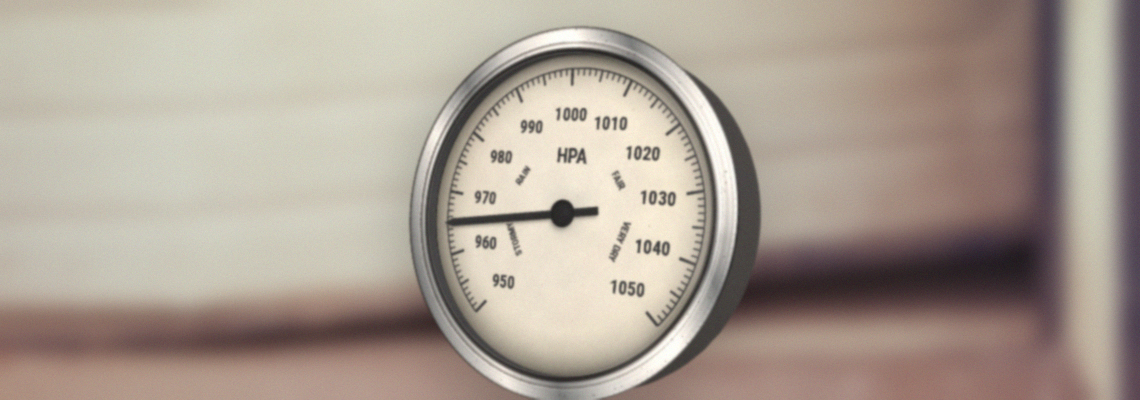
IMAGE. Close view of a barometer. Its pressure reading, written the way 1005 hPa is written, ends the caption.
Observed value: 965 hPa
